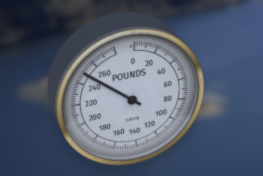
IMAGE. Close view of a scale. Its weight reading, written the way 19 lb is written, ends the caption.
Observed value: 250 lb
